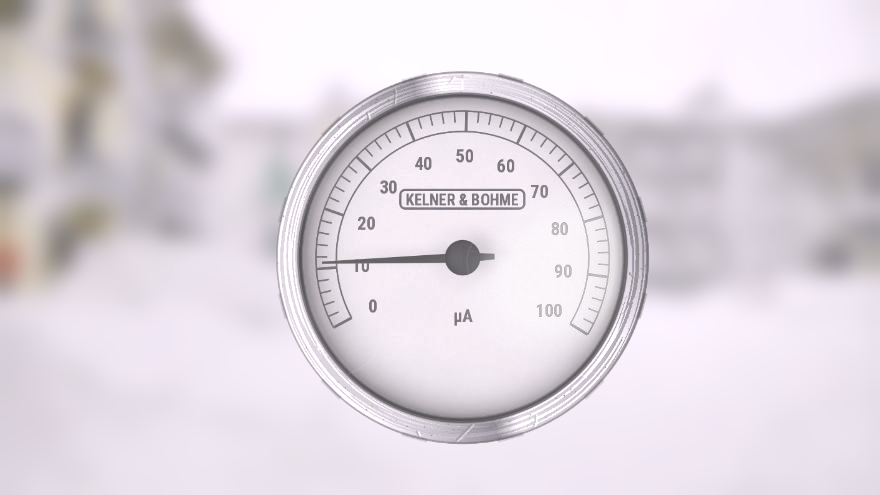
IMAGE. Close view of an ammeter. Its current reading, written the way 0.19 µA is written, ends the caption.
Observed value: 11 µA
